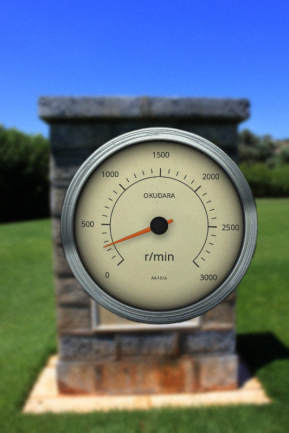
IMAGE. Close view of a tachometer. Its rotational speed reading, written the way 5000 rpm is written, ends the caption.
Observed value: 250 rpm
